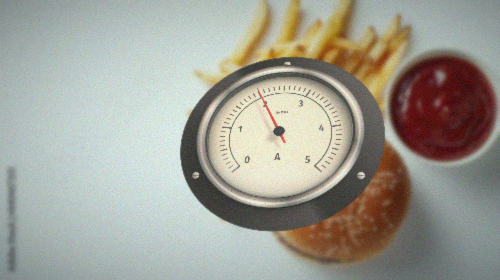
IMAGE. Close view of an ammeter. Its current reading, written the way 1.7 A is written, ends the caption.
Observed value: 2 A
